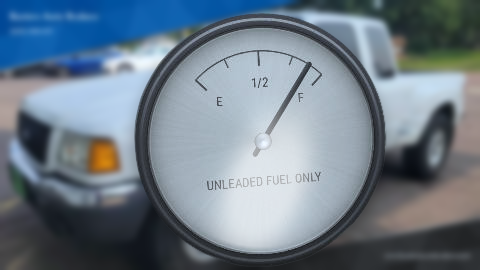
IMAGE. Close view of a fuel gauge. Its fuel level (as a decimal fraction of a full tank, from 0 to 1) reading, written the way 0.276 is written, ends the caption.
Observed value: 0.875
